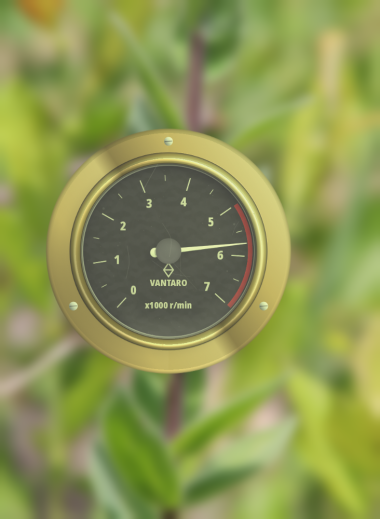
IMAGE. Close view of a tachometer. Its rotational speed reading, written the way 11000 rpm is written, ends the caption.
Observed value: 5750 rpm
